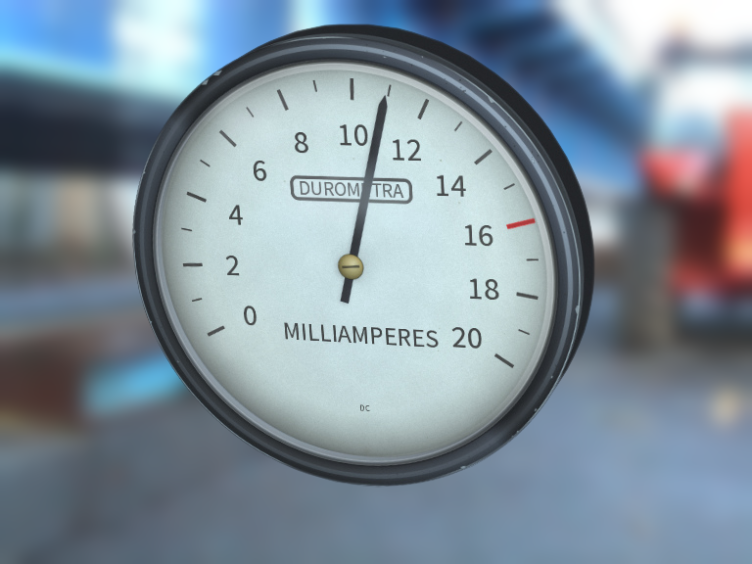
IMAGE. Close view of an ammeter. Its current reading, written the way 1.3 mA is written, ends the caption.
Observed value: 11 mA
